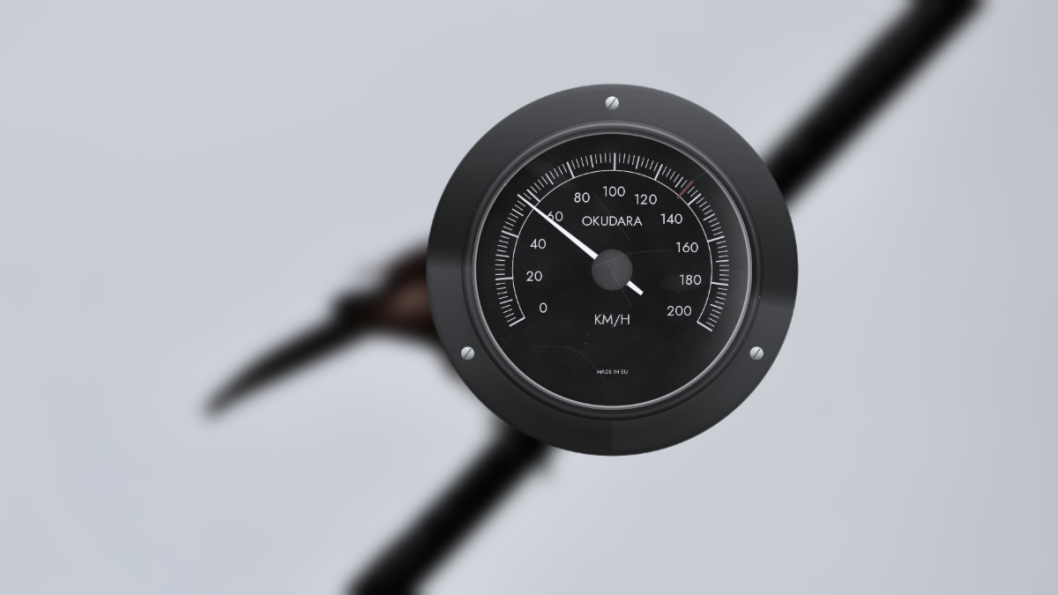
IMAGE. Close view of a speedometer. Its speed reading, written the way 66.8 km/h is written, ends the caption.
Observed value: 56 km/h
